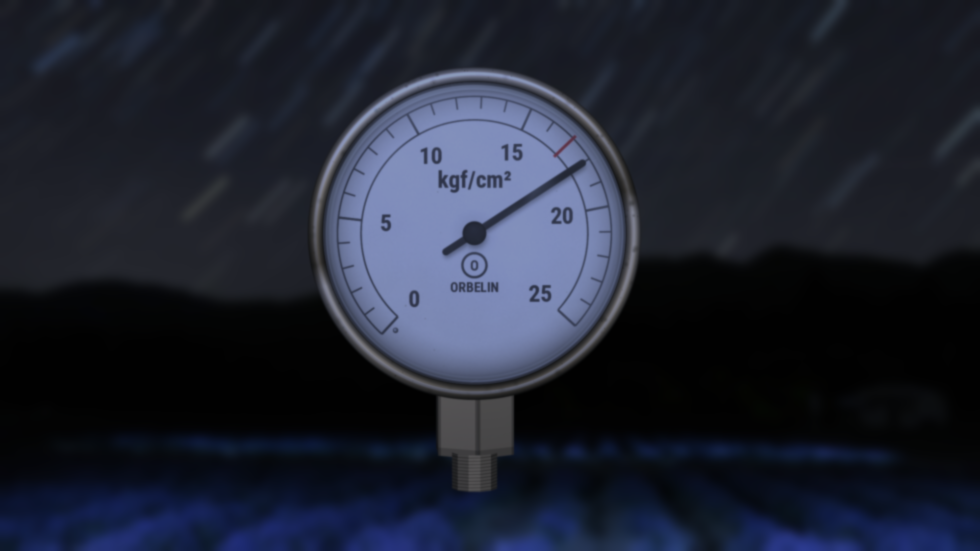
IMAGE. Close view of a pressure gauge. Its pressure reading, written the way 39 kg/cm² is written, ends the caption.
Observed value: 18 kg/cm²
